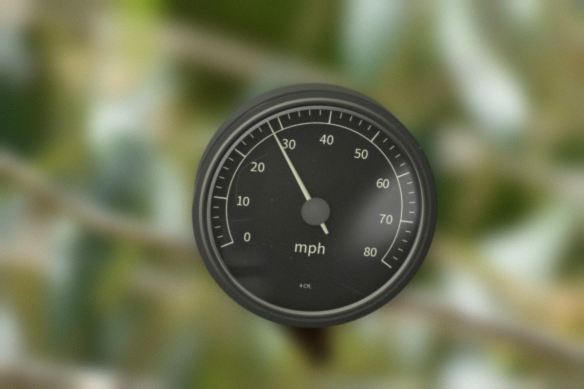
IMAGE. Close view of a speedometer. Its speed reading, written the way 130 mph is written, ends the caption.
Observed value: 28 mph
